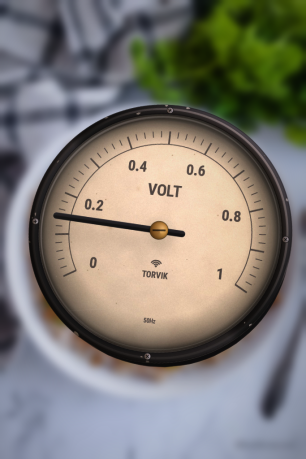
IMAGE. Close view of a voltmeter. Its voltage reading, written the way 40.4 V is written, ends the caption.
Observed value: 0.14 V
